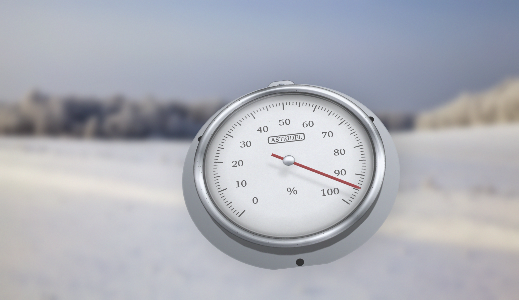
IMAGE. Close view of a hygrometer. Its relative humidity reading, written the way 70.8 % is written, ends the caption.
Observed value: 95 %
